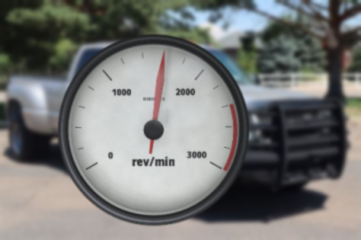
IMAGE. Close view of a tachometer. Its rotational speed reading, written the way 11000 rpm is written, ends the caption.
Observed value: 1600 rpm
